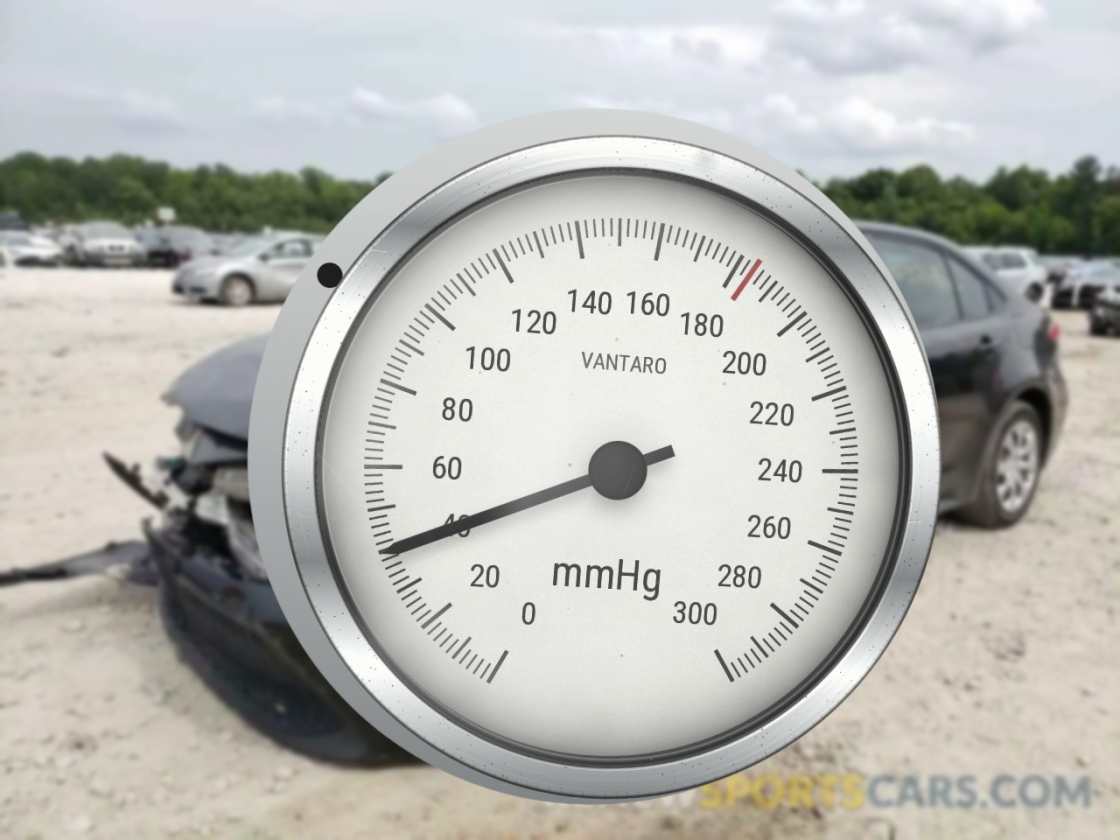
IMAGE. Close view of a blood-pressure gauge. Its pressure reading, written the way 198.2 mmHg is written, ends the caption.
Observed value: 40 mmHg
